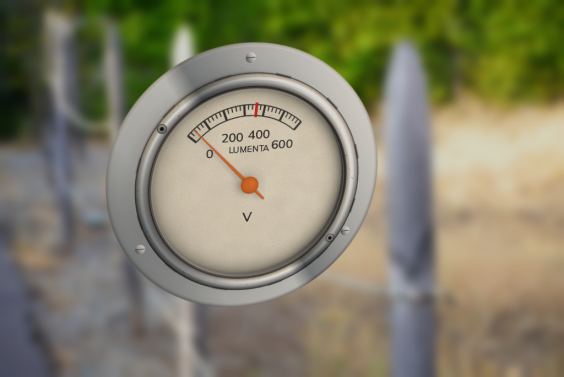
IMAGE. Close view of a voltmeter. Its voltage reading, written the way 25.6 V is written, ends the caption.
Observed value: 40 V
